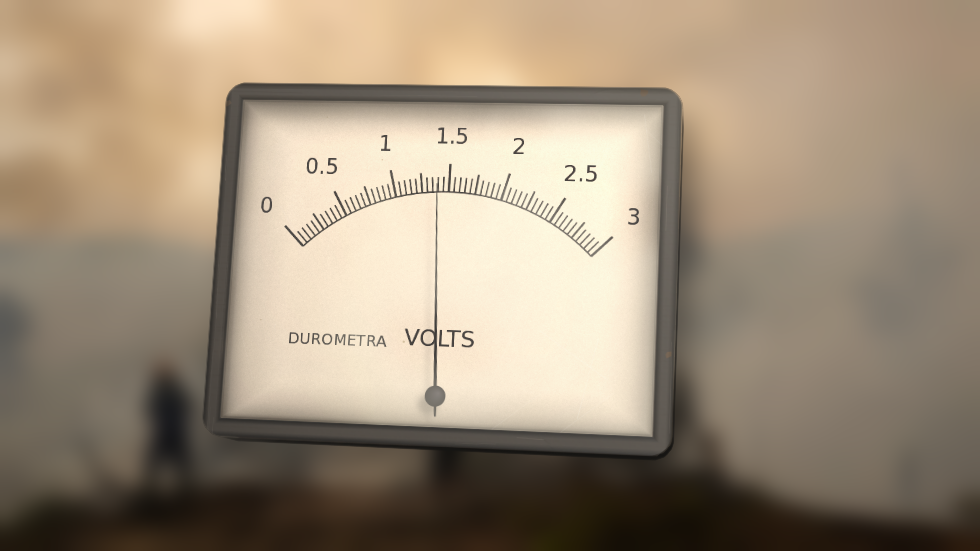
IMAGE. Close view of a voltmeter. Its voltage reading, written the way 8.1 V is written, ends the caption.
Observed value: 1.4 V
